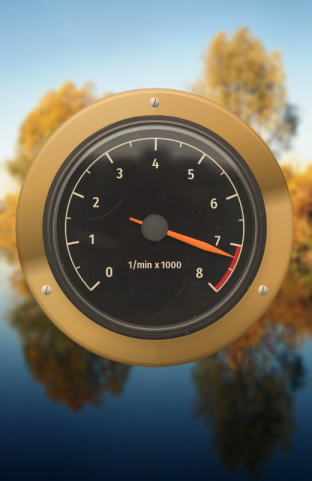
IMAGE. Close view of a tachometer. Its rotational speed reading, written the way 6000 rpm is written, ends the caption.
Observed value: 7250 rpm
